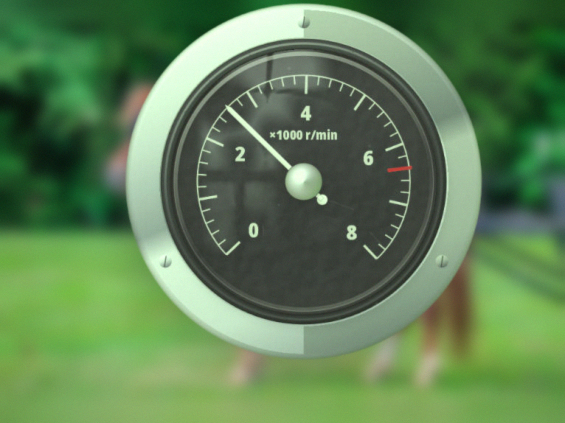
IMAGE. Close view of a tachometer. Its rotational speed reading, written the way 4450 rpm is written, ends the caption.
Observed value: 2600 rpm
